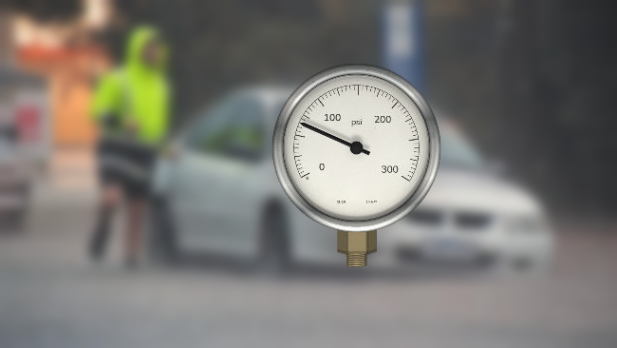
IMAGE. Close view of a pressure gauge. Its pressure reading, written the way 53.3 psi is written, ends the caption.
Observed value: 65 psi
